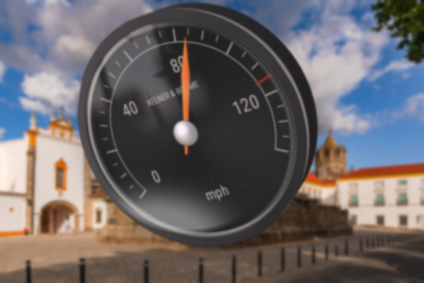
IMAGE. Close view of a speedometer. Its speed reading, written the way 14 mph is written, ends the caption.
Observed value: 85 mph
